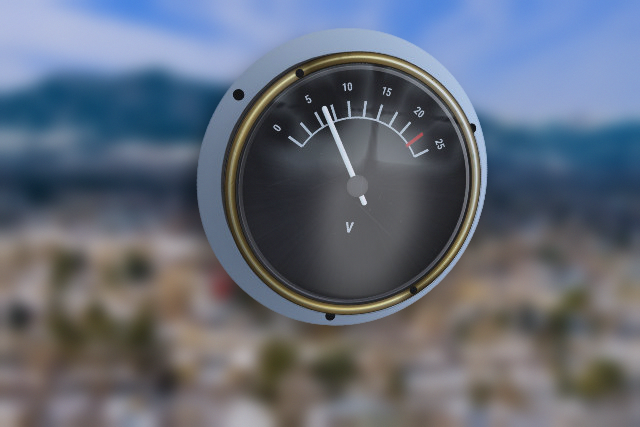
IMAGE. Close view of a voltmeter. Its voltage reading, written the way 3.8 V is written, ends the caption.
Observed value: 6.25 V
